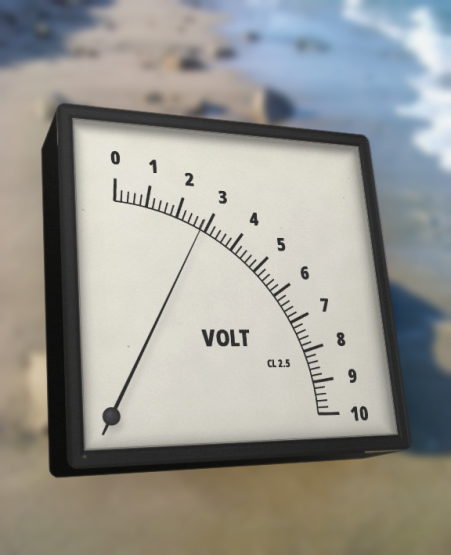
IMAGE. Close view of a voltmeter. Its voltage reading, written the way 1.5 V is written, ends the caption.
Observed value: 2.8 V
